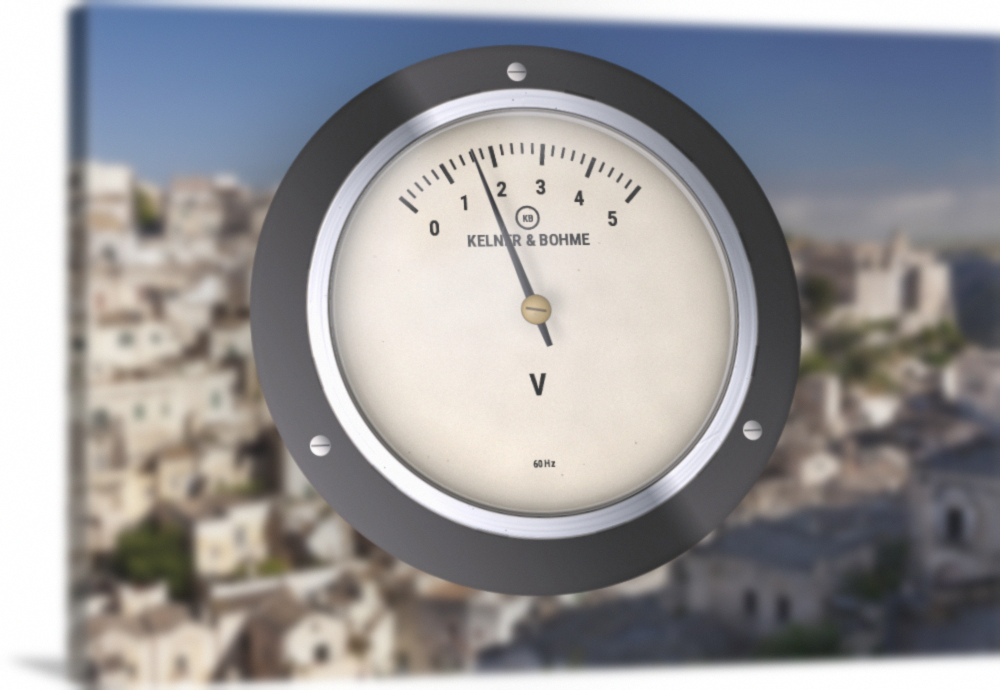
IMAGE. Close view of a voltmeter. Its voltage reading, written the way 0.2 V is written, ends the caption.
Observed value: 1.6 V
